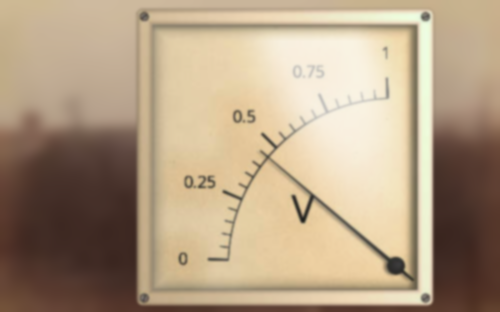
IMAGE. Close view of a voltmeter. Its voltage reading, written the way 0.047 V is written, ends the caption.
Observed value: 0.45 V
